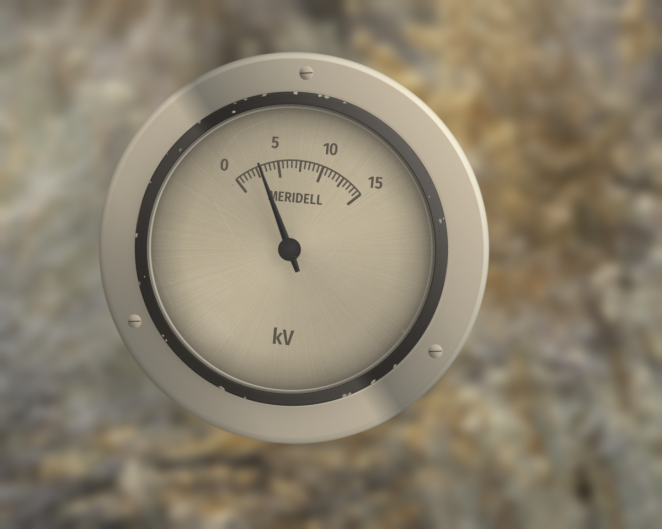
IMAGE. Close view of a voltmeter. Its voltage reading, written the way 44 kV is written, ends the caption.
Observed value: 3 kV
